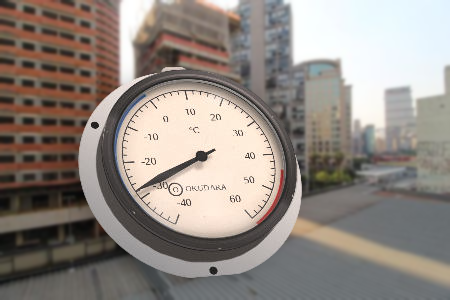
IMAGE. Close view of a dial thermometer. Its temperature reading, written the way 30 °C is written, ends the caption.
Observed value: -28 °C
